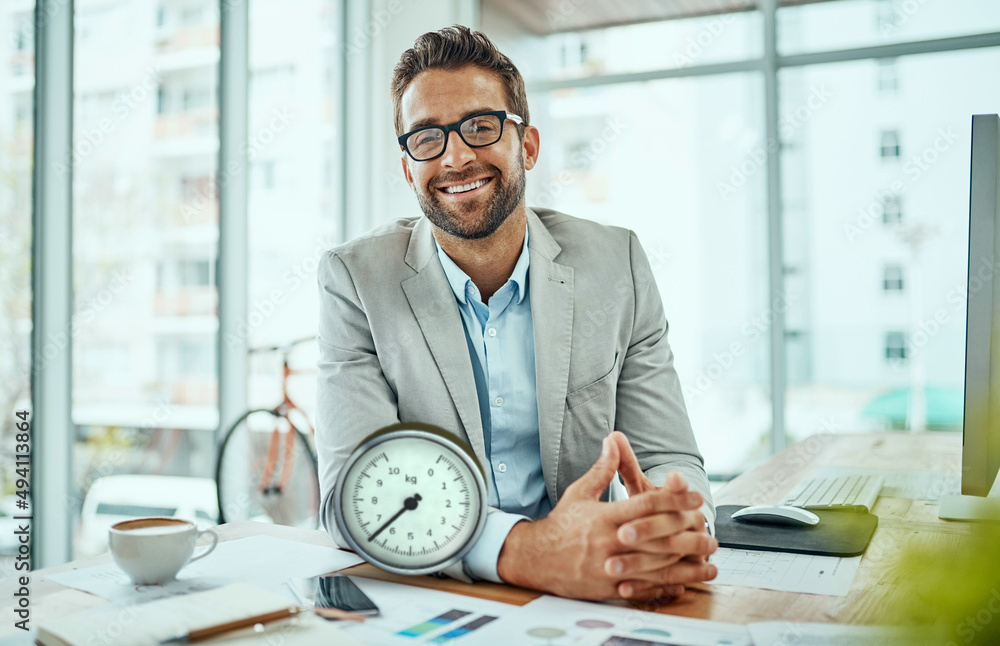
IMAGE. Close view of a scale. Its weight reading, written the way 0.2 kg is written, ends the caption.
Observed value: 6.5 kg
